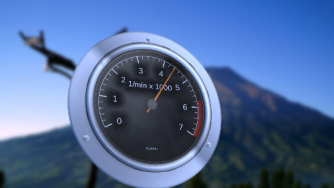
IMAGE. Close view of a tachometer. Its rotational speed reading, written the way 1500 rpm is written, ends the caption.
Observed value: 4400 rpm
